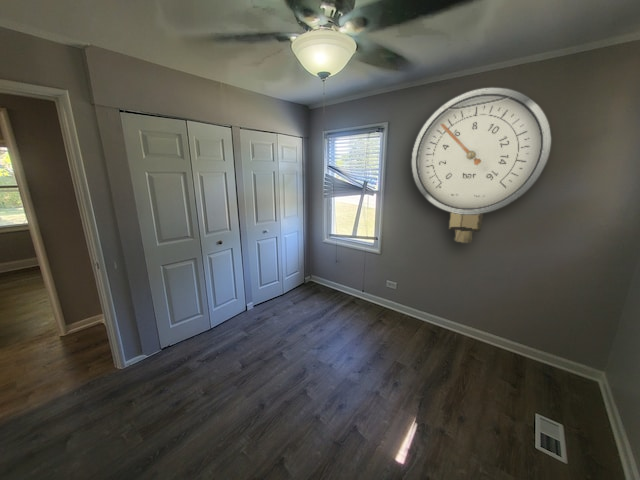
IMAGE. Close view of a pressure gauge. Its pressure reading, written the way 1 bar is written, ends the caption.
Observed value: 5.5 bar
